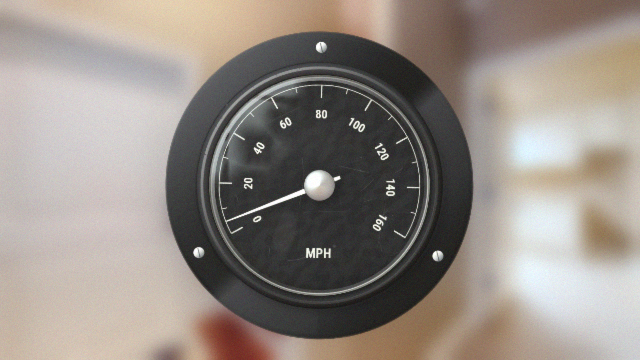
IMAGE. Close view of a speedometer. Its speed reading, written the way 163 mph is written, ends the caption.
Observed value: 5 mph
